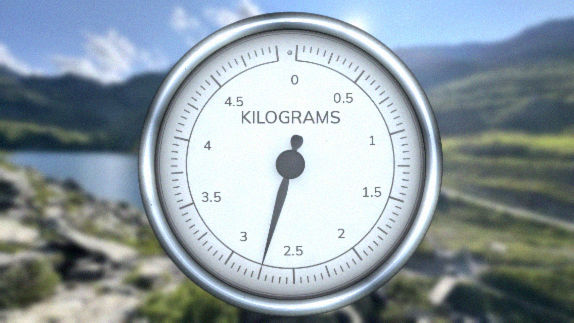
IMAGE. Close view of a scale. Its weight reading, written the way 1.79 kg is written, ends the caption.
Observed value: 2.75 kg
